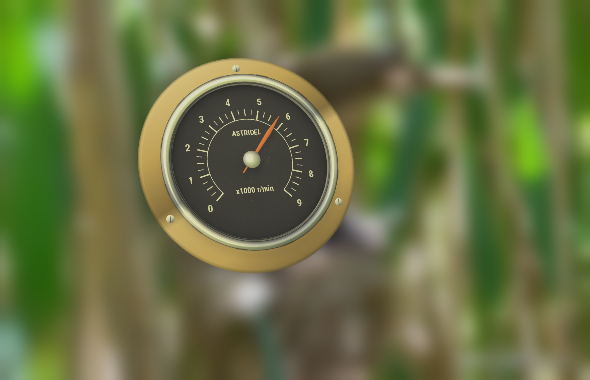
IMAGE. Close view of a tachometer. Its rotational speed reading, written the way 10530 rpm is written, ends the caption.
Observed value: 5750 rpm
